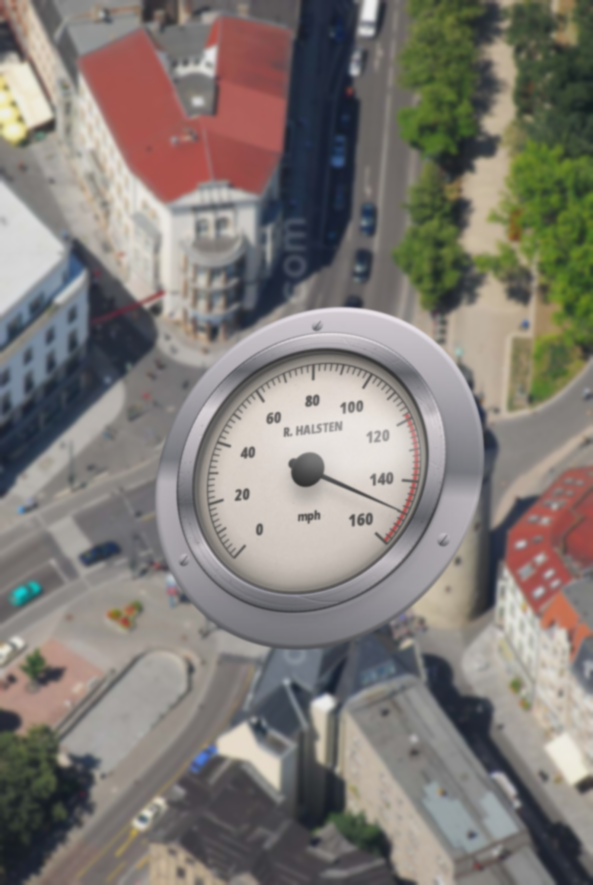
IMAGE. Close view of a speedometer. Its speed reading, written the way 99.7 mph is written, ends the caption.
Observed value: 150 mph
